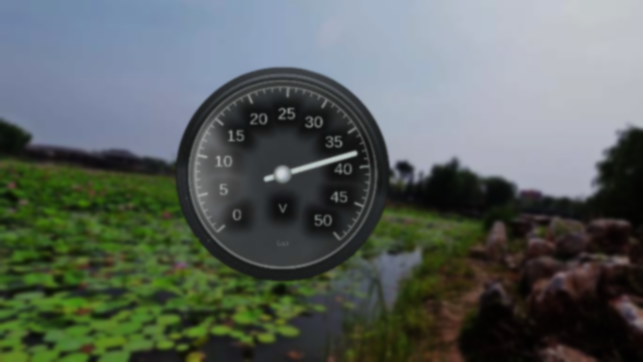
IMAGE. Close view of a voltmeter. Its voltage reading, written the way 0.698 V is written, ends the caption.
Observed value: 38 V
